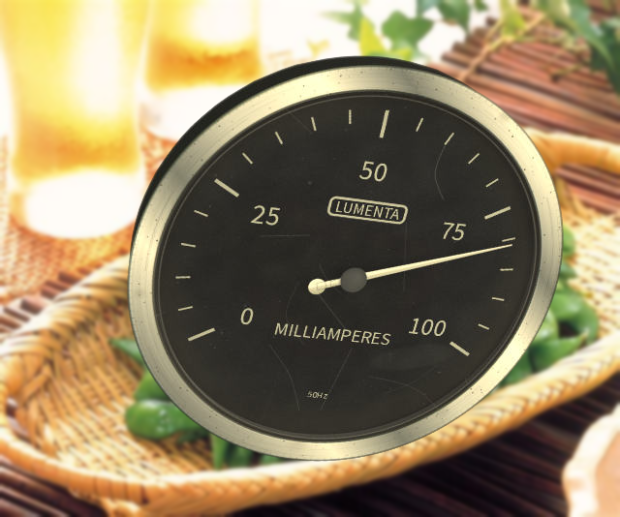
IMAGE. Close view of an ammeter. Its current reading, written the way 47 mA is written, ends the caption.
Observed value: 80 mA
